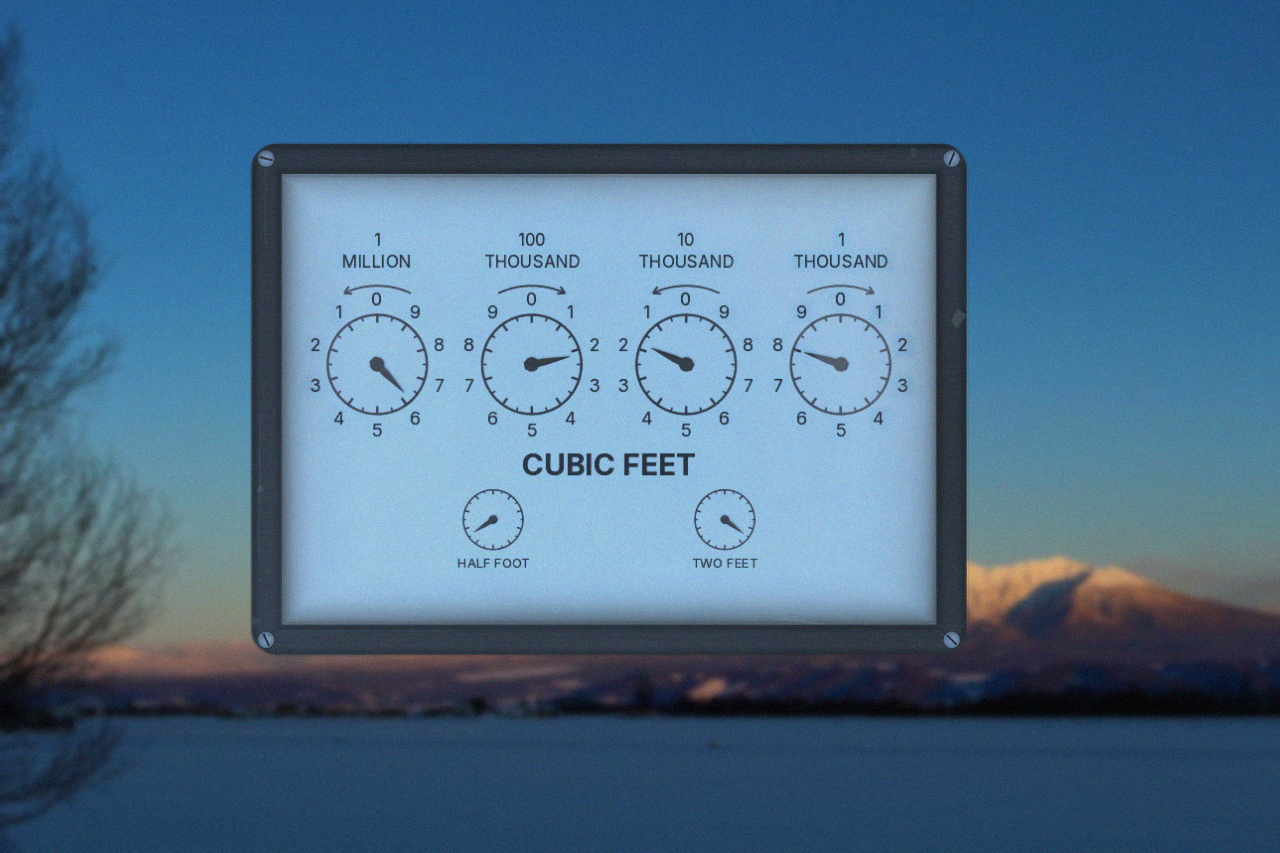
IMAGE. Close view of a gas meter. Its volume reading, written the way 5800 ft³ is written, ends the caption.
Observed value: 621800 ft³
